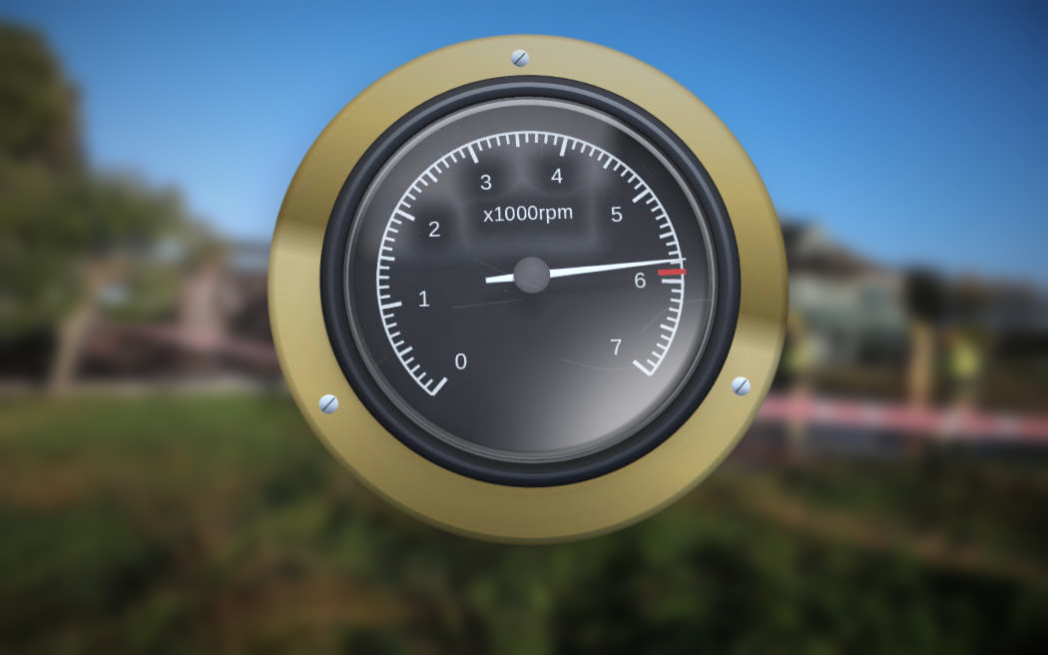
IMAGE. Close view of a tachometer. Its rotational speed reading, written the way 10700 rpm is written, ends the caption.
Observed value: 5800 rpm
